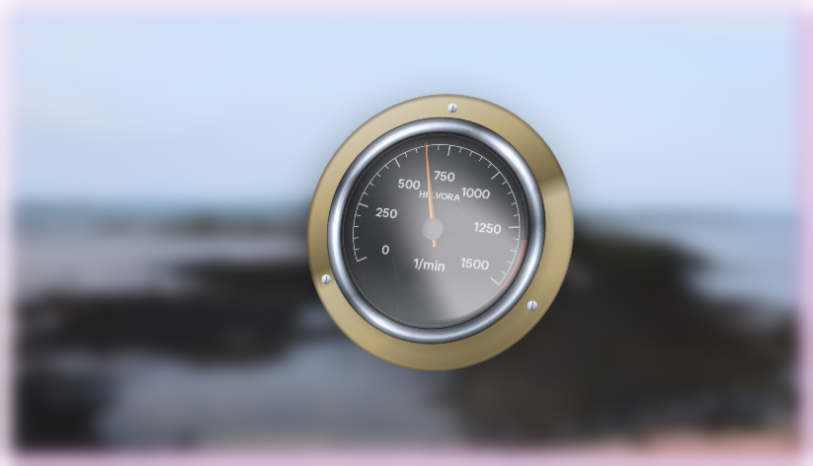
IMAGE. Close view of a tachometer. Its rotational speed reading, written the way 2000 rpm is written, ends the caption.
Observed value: 650 rpm
